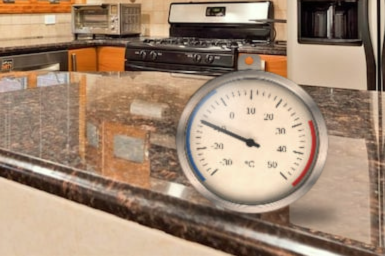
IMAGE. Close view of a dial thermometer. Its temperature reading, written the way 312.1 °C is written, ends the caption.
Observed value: -10 °C
